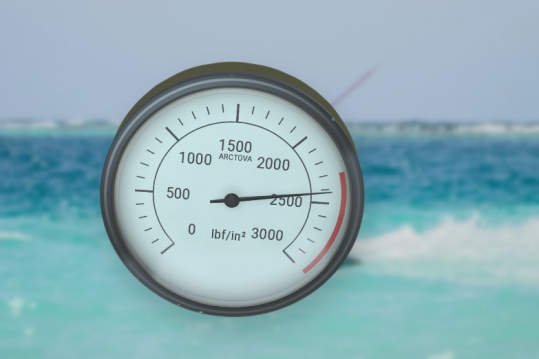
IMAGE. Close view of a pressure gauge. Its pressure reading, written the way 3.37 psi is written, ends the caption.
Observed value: 2400 psi
